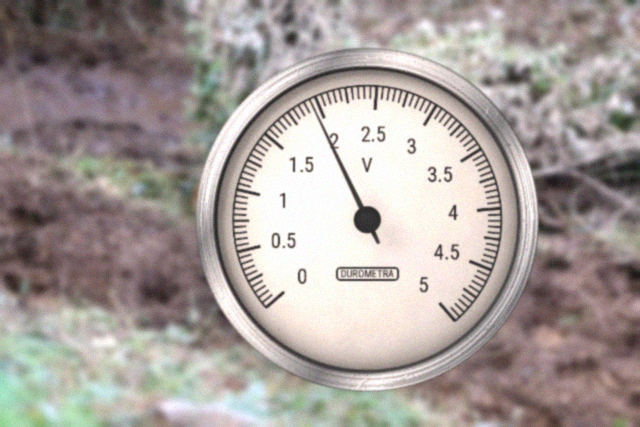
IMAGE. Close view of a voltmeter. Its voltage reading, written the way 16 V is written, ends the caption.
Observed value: 1.95 V
